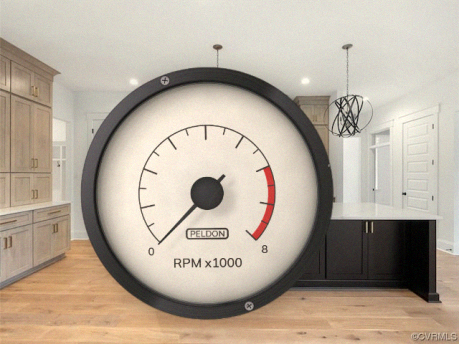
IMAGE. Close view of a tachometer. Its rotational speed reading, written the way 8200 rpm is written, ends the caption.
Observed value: 0 rpm
